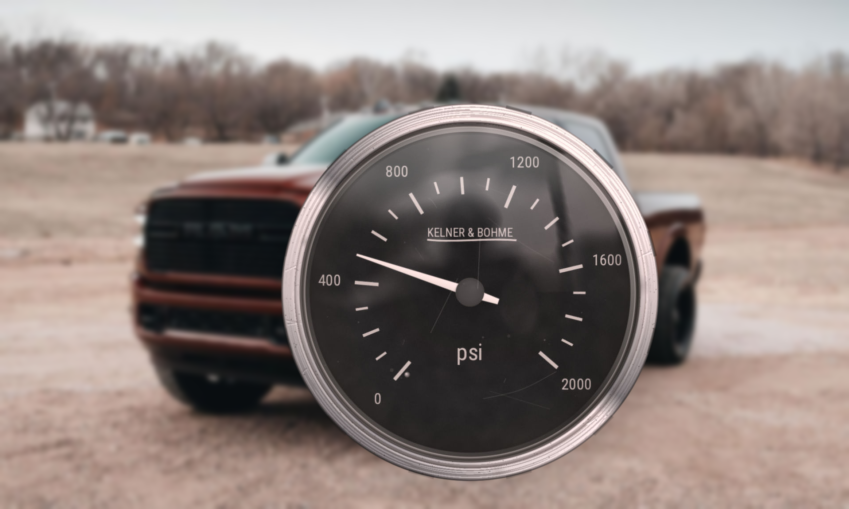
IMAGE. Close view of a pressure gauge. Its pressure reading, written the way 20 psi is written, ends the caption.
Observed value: 500 psi
